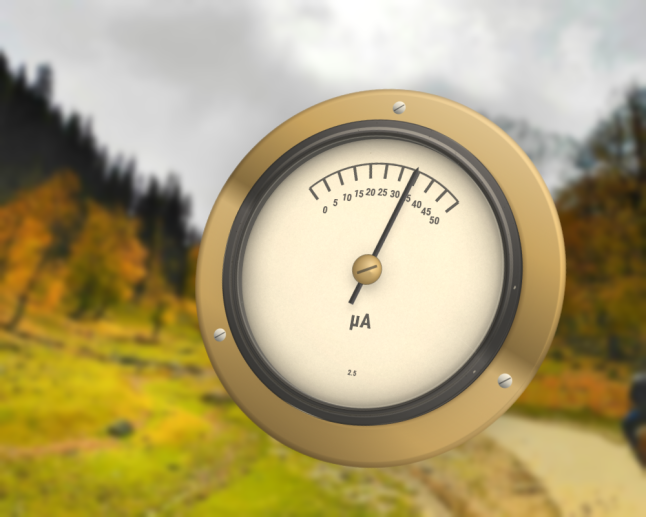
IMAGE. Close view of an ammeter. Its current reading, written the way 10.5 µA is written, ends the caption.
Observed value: 35 µA
